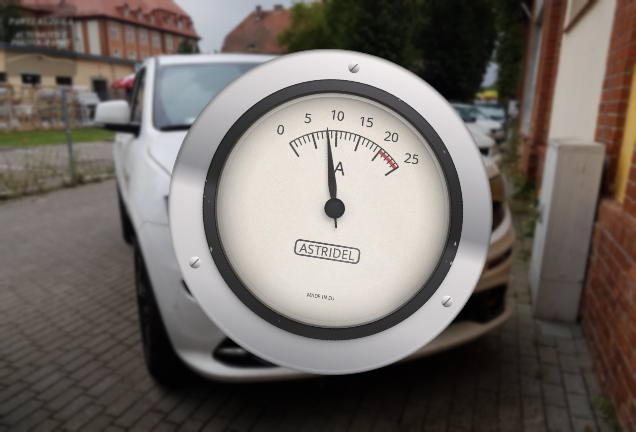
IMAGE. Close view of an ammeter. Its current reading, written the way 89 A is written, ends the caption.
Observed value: 8 A
